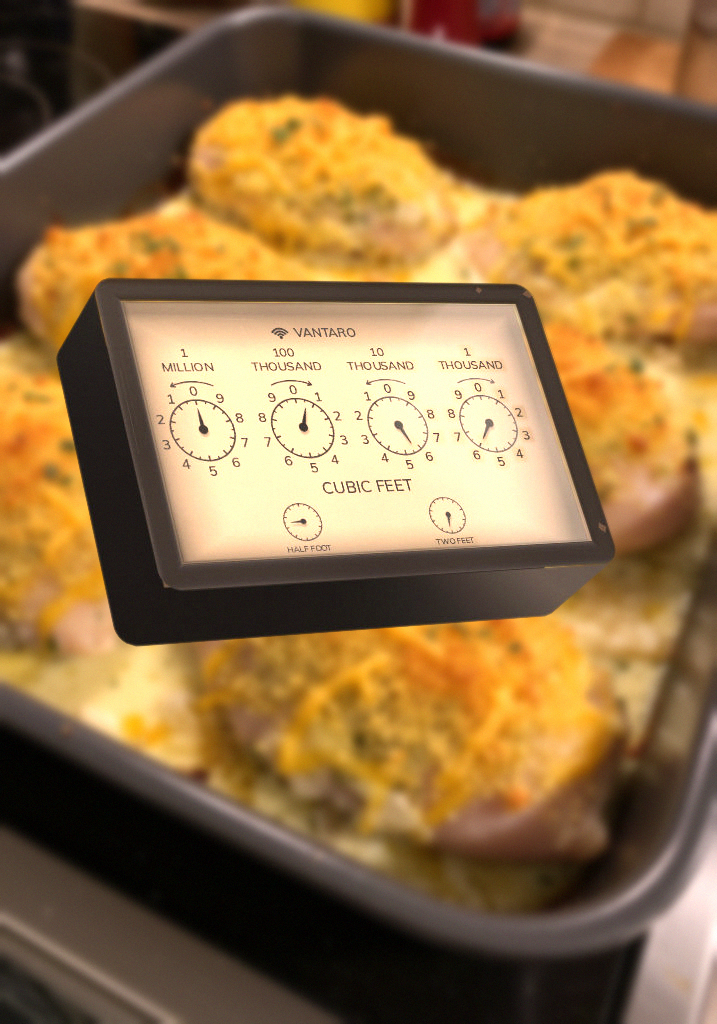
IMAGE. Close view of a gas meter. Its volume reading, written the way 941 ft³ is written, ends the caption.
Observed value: 5600 ft³
